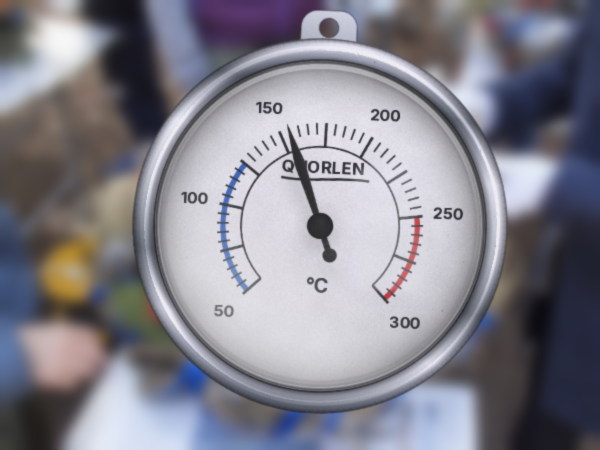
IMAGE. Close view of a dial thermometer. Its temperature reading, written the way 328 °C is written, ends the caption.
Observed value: 155 °C
